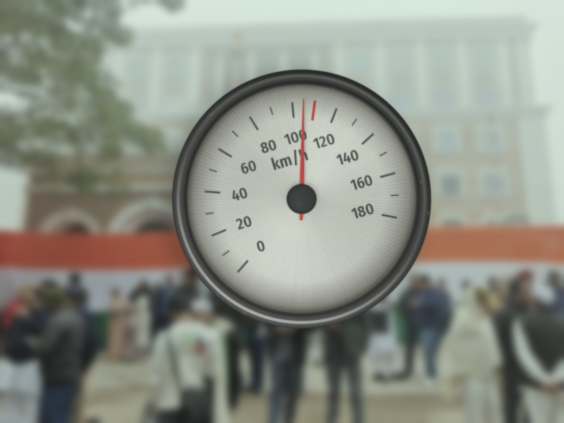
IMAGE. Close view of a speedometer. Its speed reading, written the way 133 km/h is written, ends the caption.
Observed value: 105 km/h
